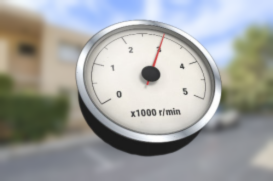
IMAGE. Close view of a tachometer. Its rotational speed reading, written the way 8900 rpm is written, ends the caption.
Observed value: 3000 rpm
